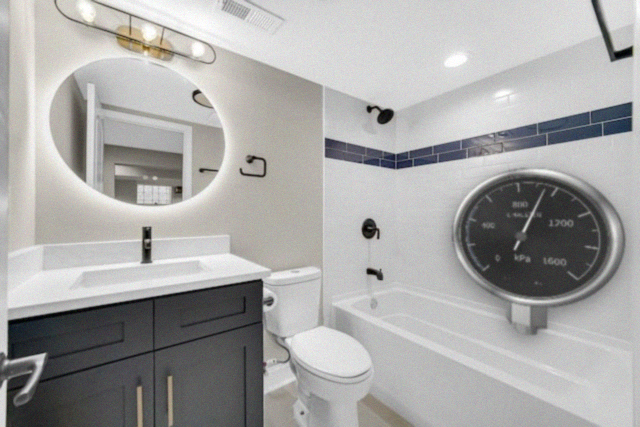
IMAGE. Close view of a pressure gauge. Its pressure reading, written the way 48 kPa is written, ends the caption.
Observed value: 950 kPa
